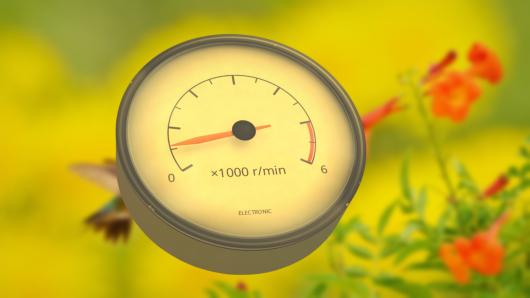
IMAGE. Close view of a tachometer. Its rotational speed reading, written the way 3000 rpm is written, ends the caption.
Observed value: 500 rpm
